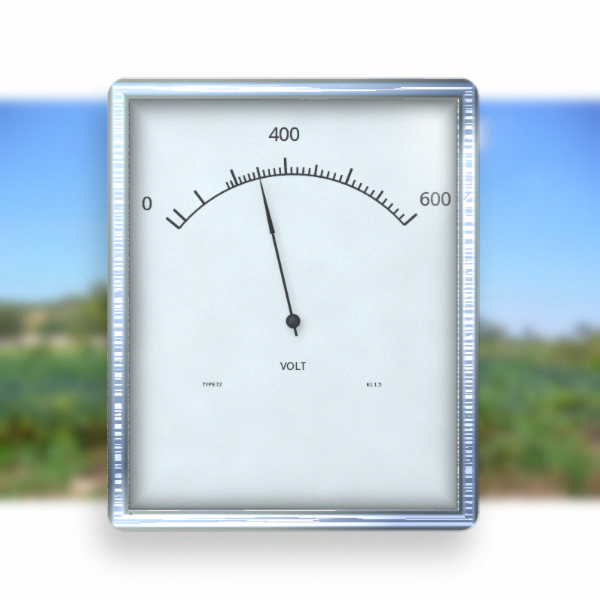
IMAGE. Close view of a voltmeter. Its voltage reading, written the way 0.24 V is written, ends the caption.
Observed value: 350 V
